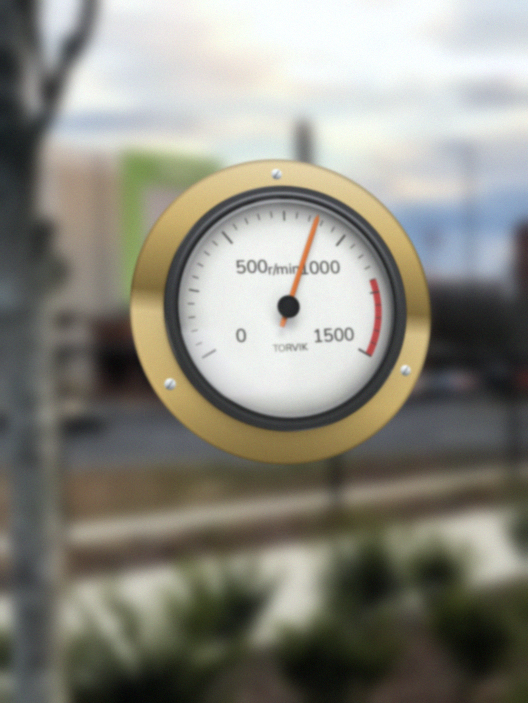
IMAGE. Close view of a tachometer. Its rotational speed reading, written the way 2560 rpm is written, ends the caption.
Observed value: 875 rpm
